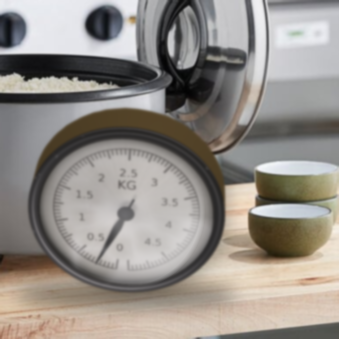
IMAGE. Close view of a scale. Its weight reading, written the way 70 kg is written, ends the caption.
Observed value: 0.25 kg
